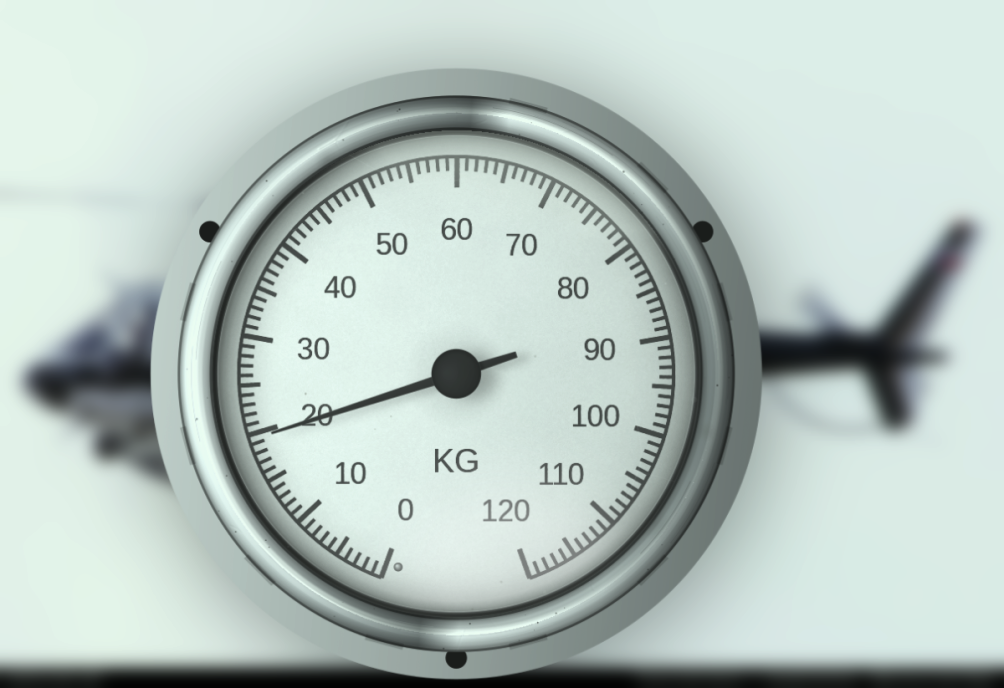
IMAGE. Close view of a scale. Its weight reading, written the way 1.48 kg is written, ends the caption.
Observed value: 19.5 kg
